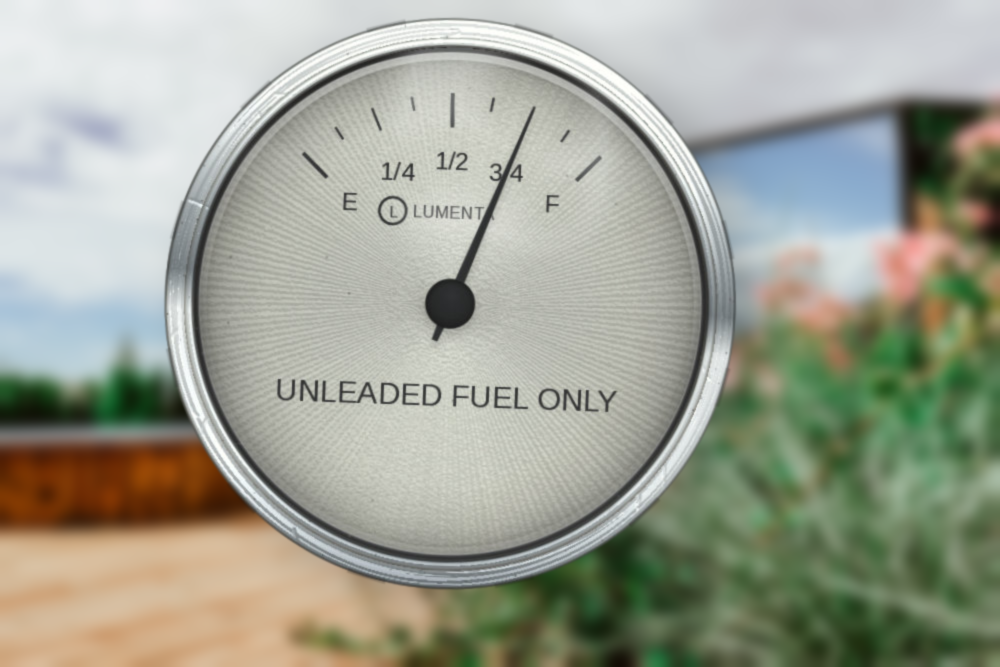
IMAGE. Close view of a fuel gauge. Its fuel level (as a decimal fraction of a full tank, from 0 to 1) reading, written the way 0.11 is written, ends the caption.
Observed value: 0.75
